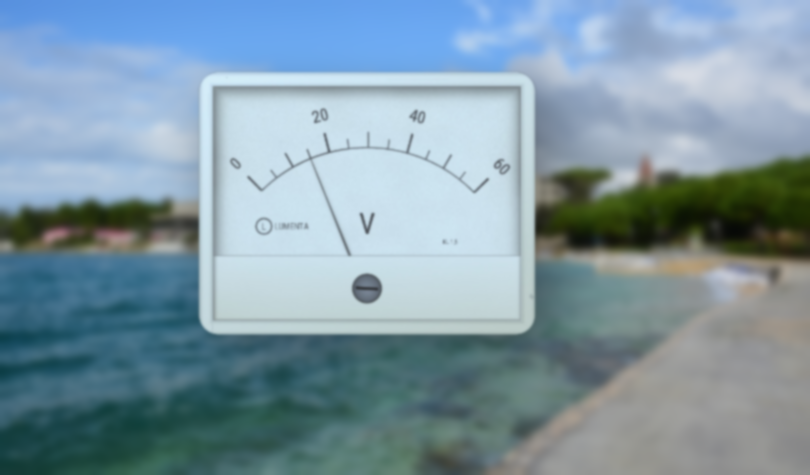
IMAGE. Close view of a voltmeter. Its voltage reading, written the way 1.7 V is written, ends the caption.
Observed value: 15 V
